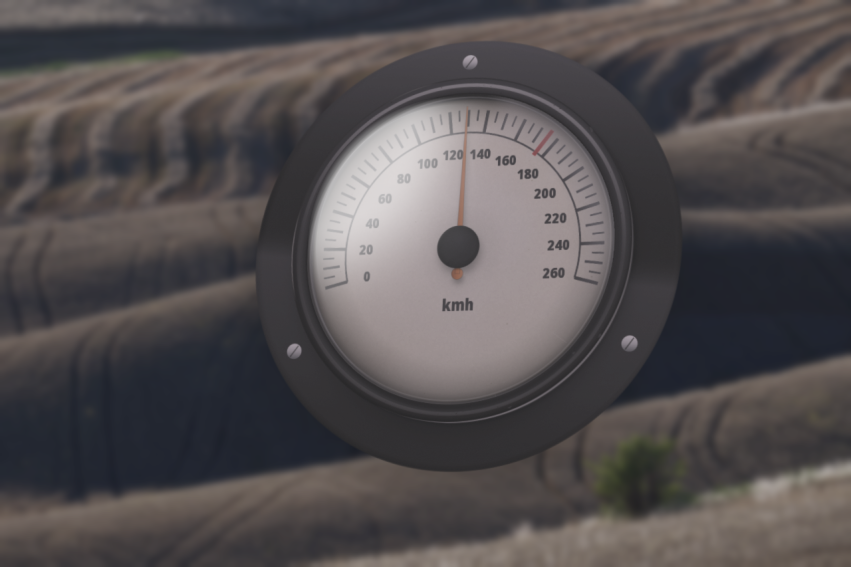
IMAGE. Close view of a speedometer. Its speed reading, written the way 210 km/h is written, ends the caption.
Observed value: 130 km/h
